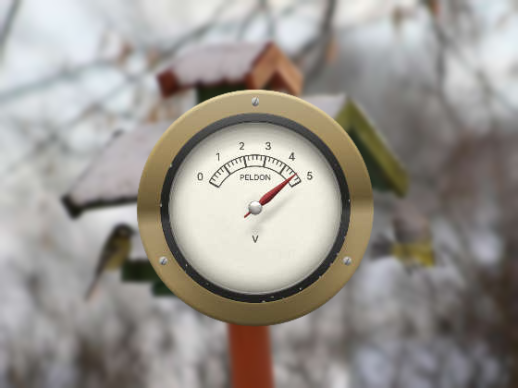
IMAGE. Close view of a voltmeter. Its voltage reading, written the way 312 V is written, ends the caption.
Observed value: 4.6 V
